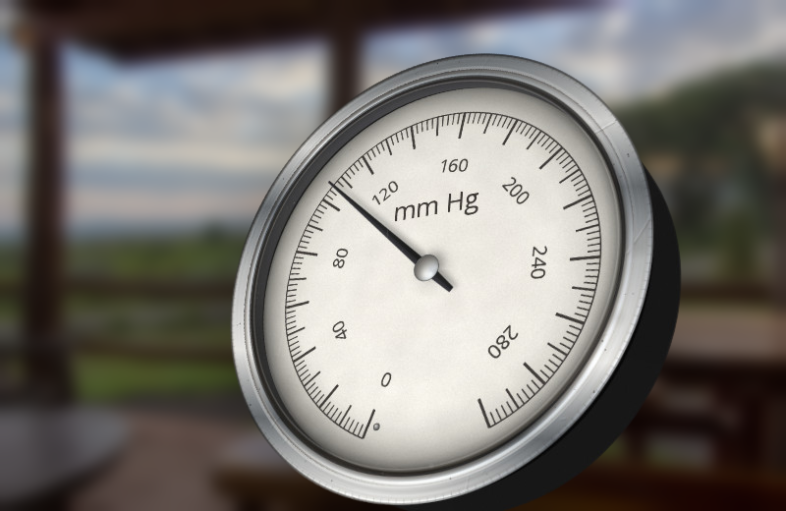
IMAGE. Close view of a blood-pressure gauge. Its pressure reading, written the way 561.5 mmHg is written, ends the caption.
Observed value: 106 mmHg
